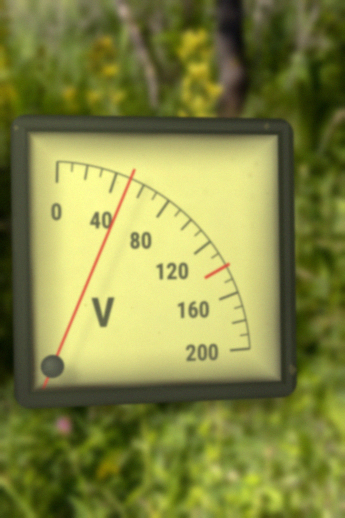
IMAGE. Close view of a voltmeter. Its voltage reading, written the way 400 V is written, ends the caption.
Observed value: 50 V
